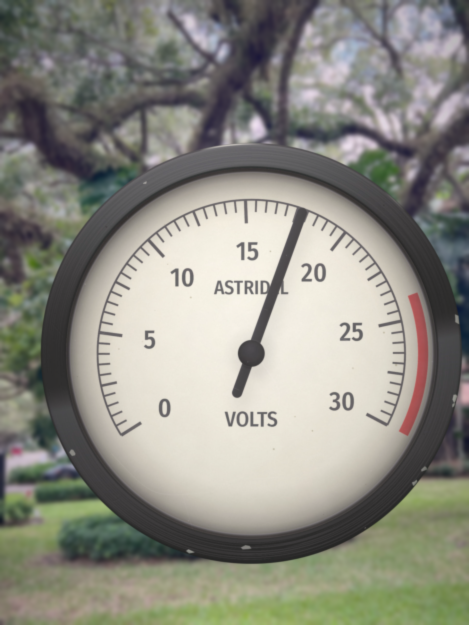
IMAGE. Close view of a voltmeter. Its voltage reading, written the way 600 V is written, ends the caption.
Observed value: 17.75 V
